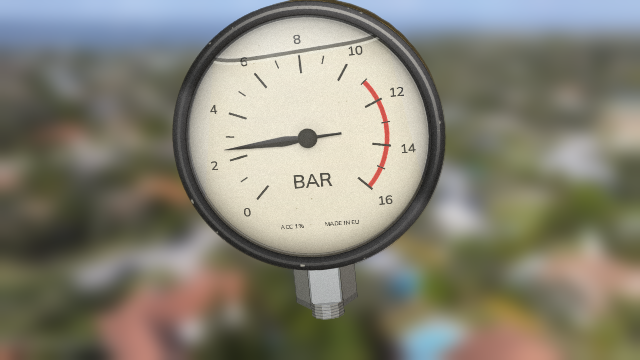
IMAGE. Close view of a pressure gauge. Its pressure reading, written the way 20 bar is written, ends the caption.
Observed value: 2.5 bar
